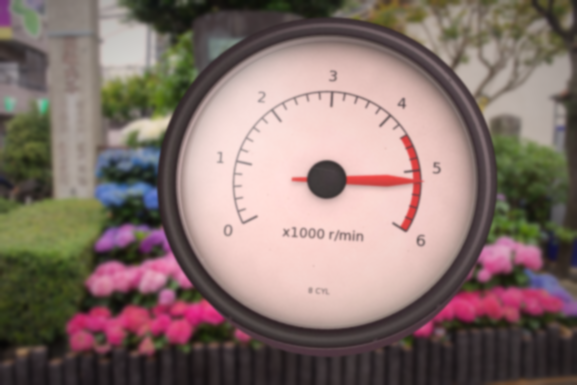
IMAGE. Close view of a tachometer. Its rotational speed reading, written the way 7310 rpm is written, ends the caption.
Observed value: 5200 rpm
